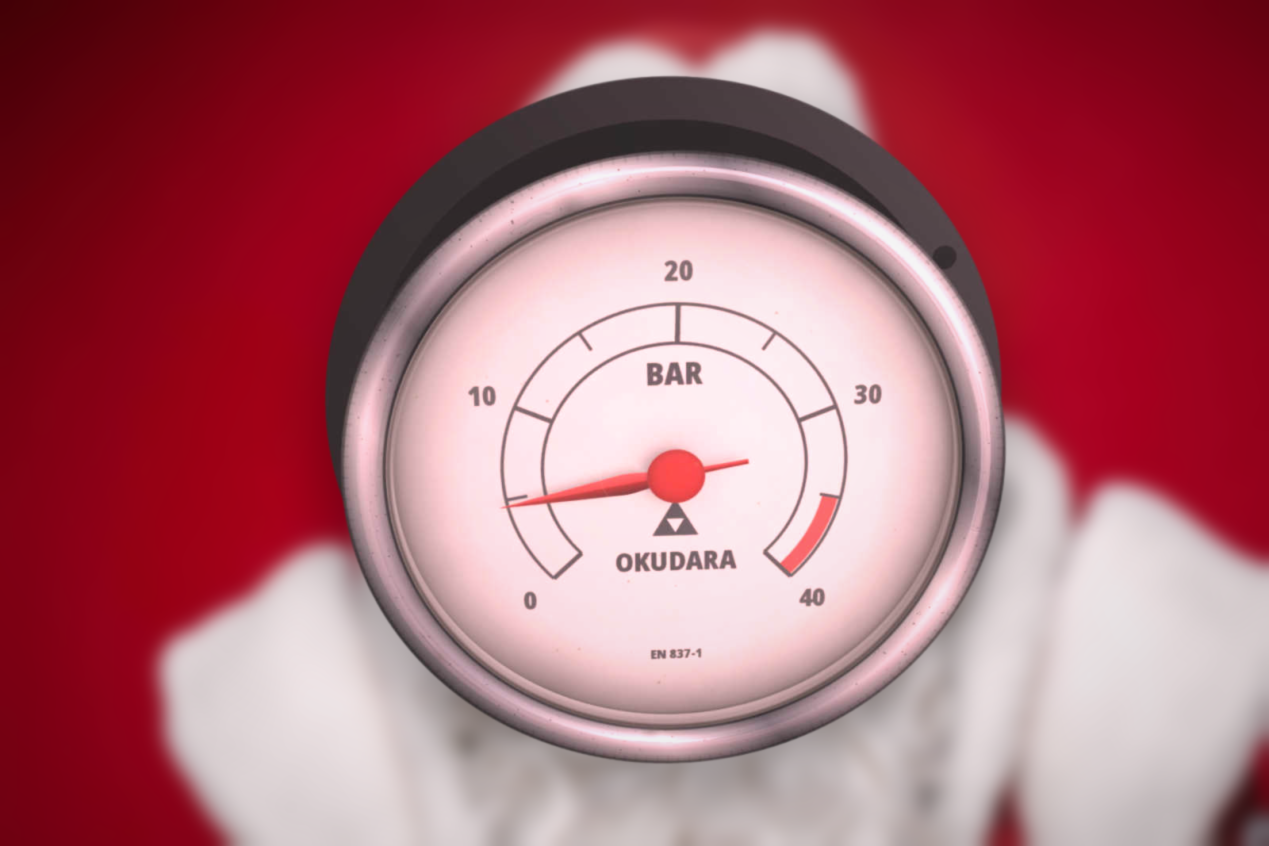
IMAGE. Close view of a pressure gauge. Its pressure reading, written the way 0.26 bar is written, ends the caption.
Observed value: 5 bar
